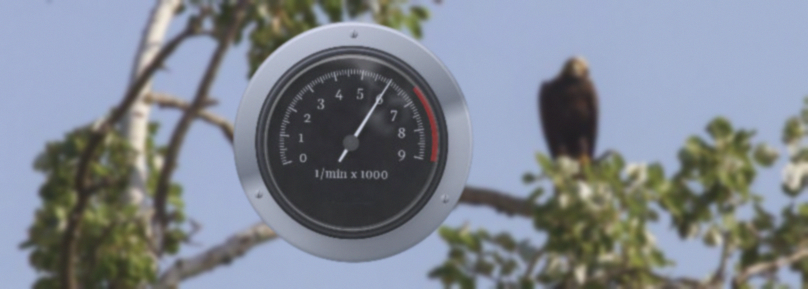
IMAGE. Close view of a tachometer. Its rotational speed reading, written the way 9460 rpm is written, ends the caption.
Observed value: 6000 rpm
